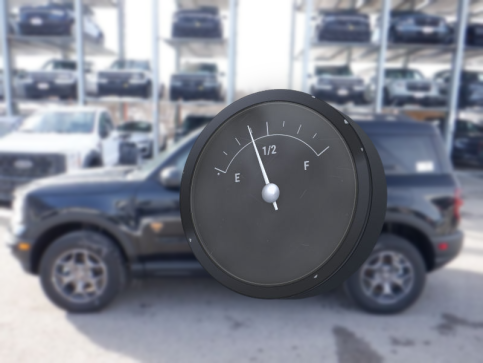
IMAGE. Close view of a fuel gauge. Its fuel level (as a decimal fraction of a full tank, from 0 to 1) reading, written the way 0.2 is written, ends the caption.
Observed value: 0.375
